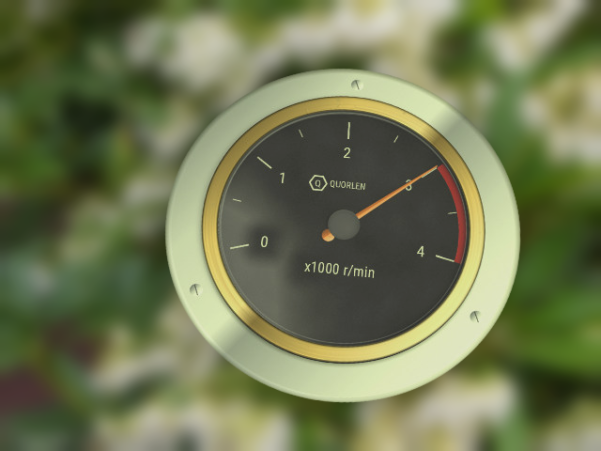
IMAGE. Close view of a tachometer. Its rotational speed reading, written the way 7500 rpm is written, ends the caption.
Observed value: 3000 rpm
